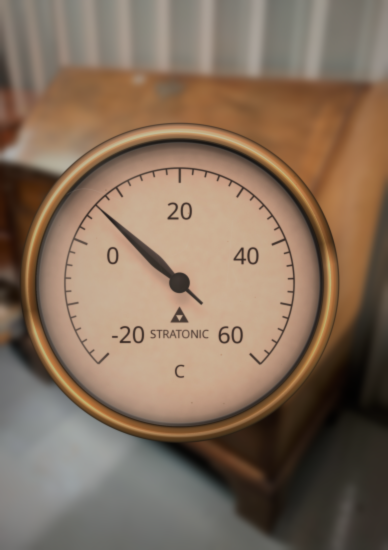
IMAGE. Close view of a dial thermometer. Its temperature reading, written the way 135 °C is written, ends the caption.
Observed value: 6 °C
